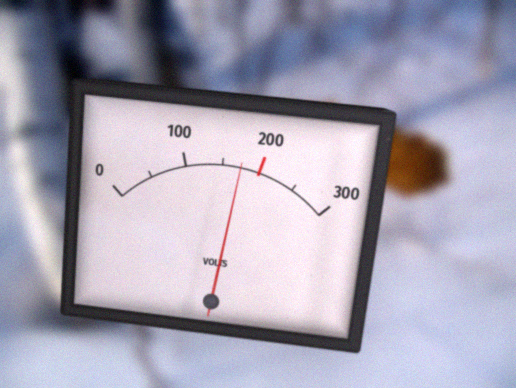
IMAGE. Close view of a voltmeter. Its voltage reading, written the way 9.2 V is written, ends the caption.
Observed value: 175 V
